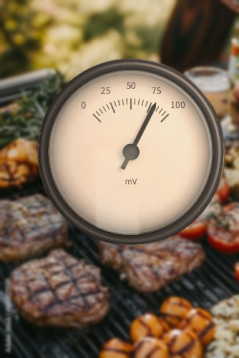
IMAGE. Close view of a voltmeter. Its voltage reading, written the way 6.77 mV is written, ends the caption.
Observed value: 80 mV
